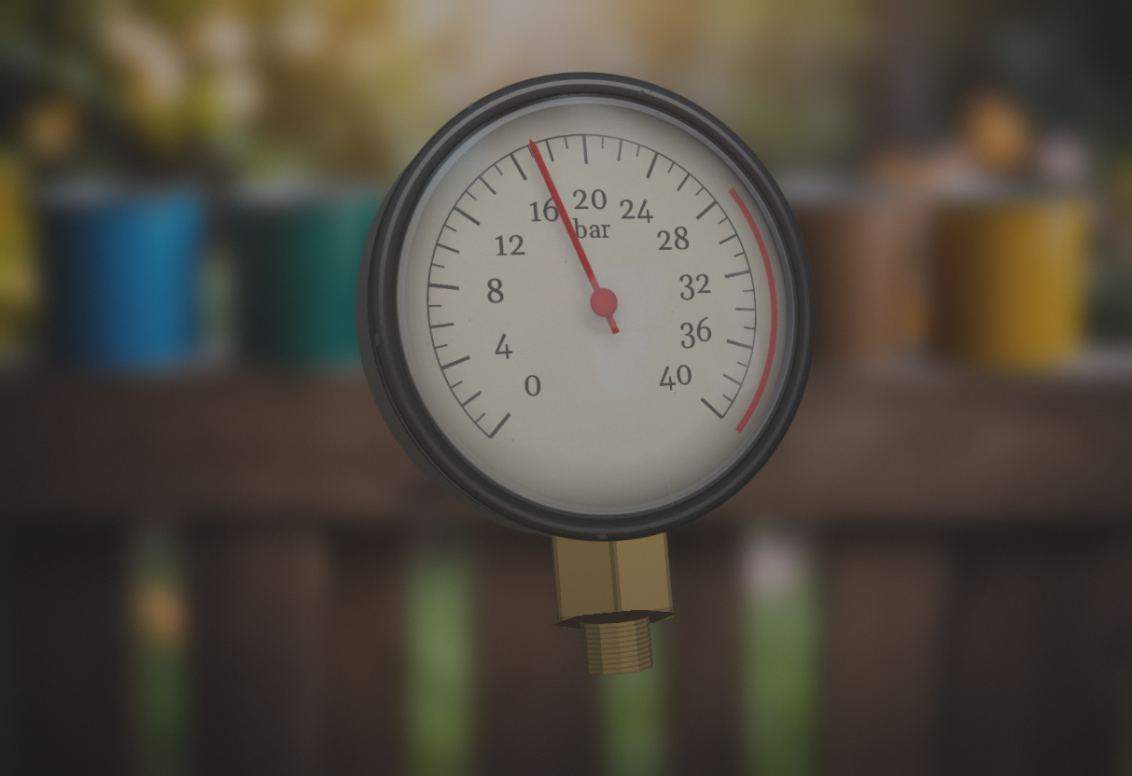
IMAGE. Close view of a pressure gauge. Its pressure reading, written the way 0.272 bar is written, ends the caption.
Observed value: 17 bar
